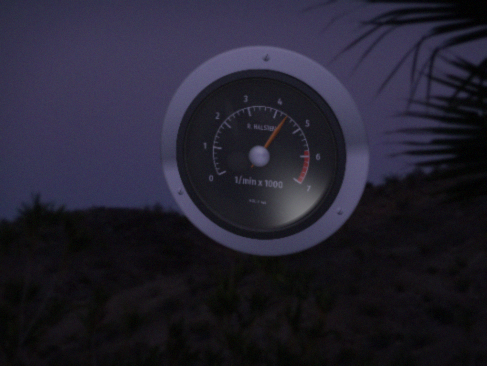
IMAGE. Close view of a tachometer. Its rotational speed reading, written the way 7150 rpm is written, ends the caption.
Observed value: 4400 rpm
